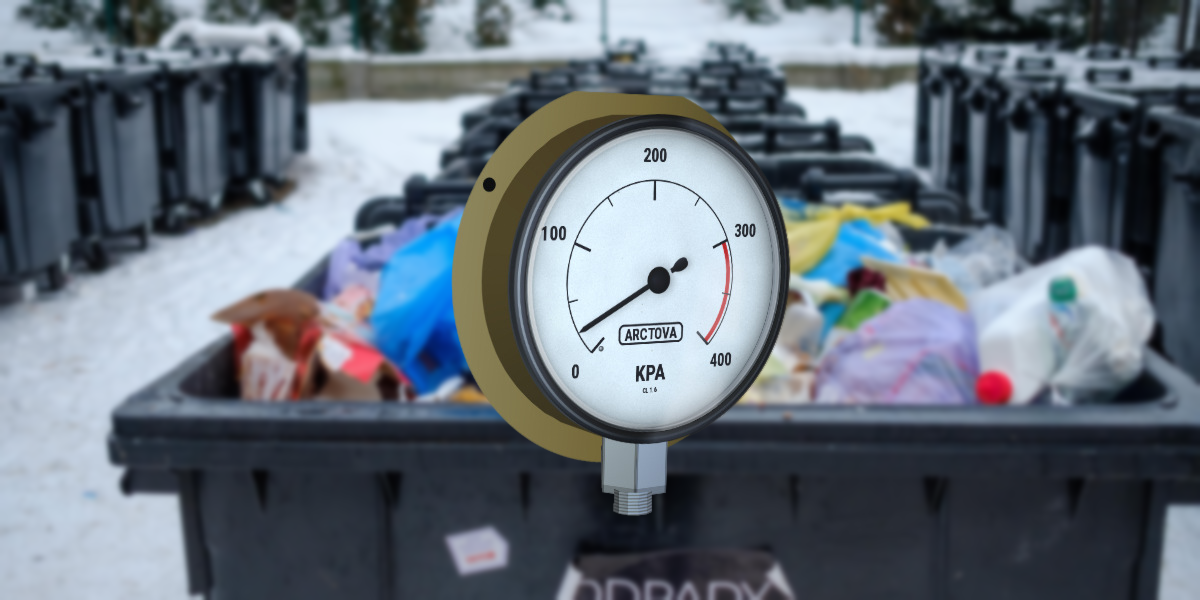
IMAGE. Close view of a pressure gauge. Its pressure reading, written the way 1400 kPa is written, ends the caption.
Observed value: 25 kPa
